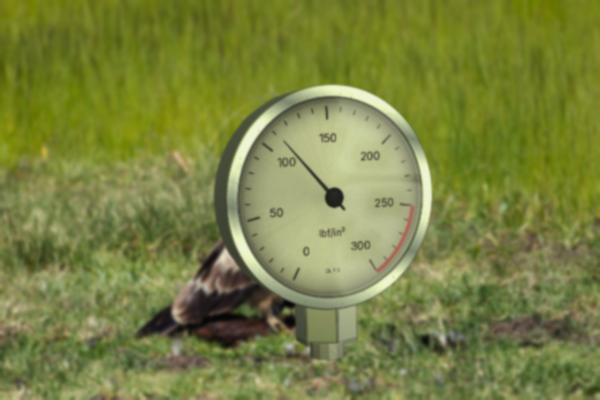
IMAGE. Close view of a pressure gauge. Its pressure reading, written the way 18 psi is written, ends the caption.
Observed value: 110 psi
